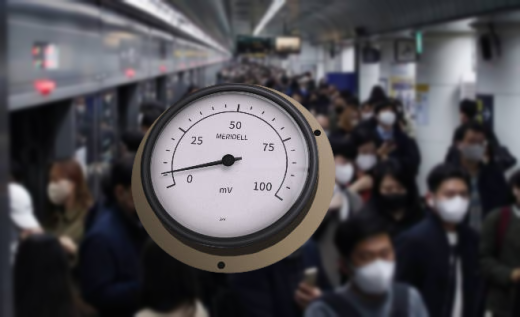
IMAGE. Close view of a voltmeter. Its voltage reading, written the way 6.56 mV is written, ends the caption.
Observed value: 5 mV
